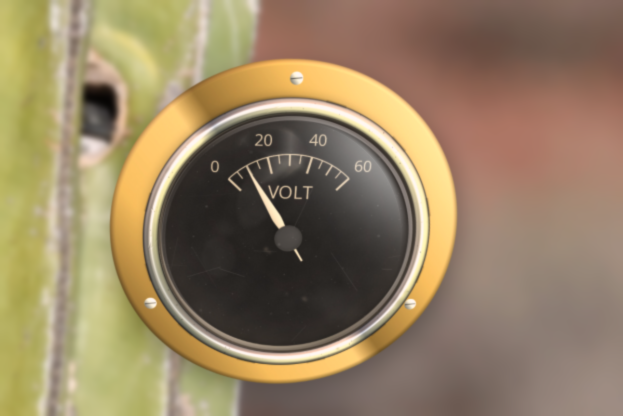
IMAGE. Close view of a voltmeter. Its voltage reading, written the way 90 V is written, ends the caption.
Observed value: 10 V
